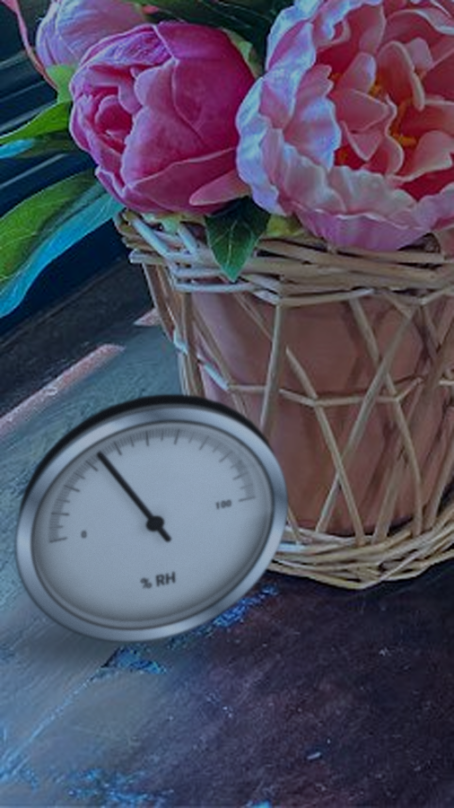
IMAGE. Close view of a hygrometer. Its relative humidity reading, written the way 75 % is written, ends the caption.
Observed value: 35 %
